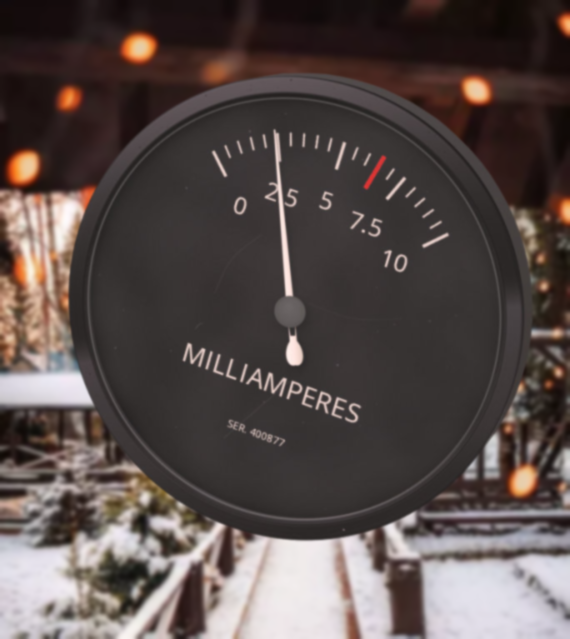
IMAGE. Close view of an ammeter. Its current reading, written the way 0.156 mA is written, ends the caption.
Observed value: 2.5 mA
